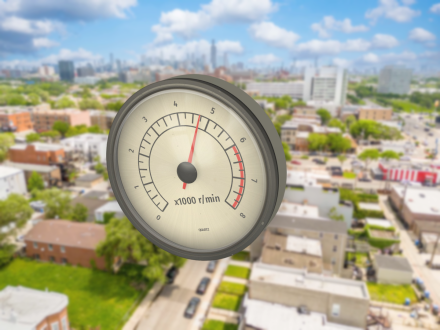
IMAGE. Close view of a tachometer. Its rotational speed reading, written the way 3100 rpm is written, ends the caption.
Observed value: 4750 rpm
